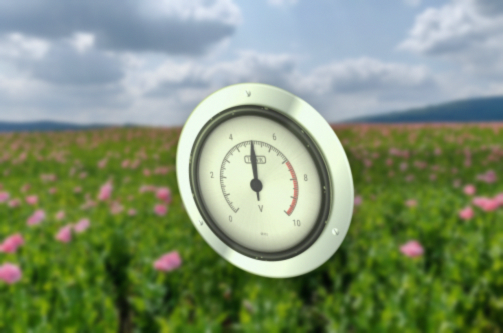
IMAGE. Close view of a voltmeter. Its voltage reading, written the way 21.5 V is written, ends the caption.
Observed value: 5 V
